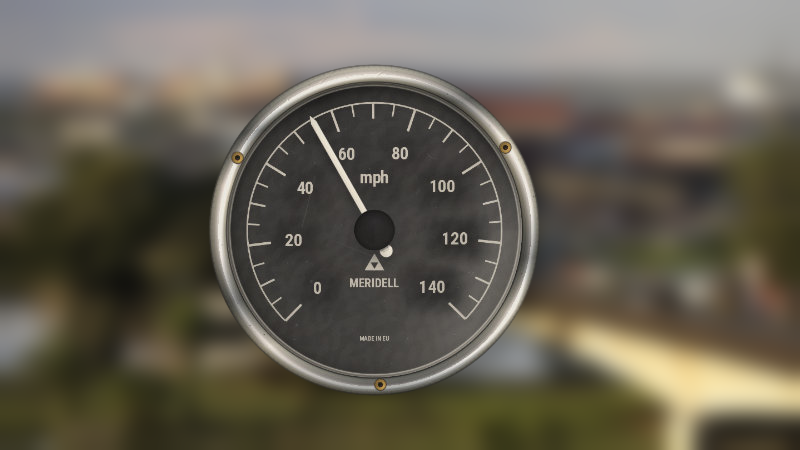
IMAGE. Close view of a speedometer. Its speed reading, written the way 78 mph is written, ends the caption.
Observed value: 55 mph
